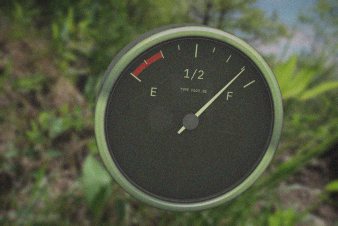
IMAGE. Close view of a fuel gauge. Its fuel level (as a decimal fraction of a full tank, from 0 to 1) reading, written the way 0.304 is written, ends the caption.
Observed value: 0.875
